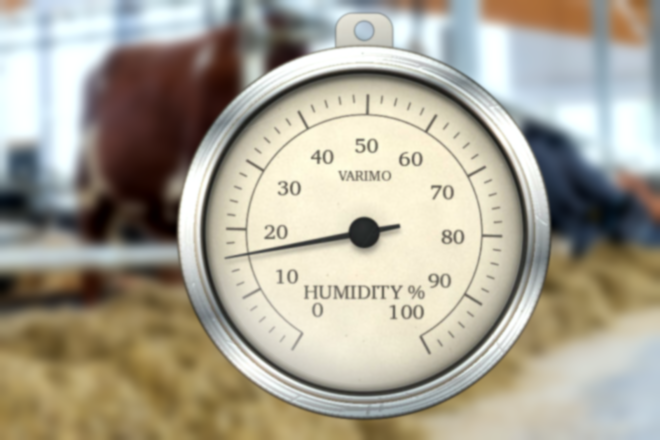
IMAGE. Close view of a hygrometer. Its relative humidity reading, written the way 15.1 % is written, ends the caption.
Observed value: 16 %
